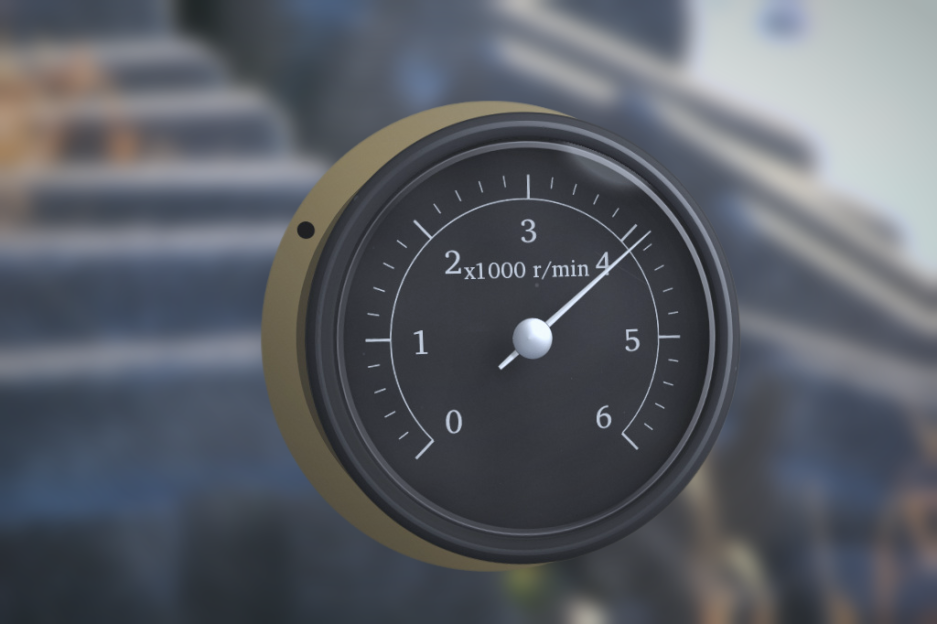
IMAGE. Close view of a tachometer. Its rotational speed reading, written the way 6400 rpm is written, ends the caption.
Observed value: 4100 rpm
